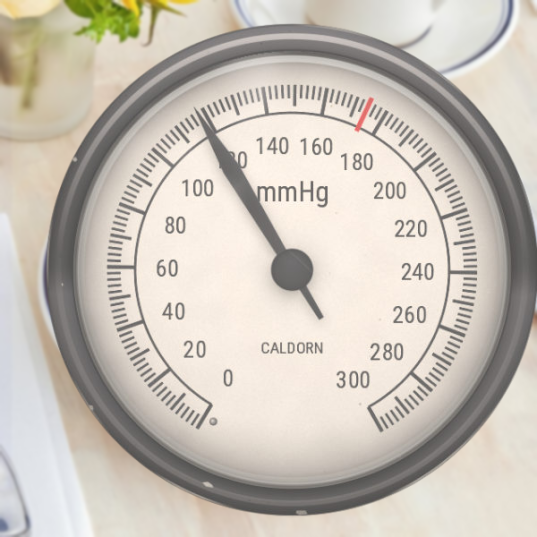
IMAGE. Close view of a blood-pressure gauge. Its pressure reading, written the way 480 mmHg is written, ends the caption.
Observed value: 118 mmHg
